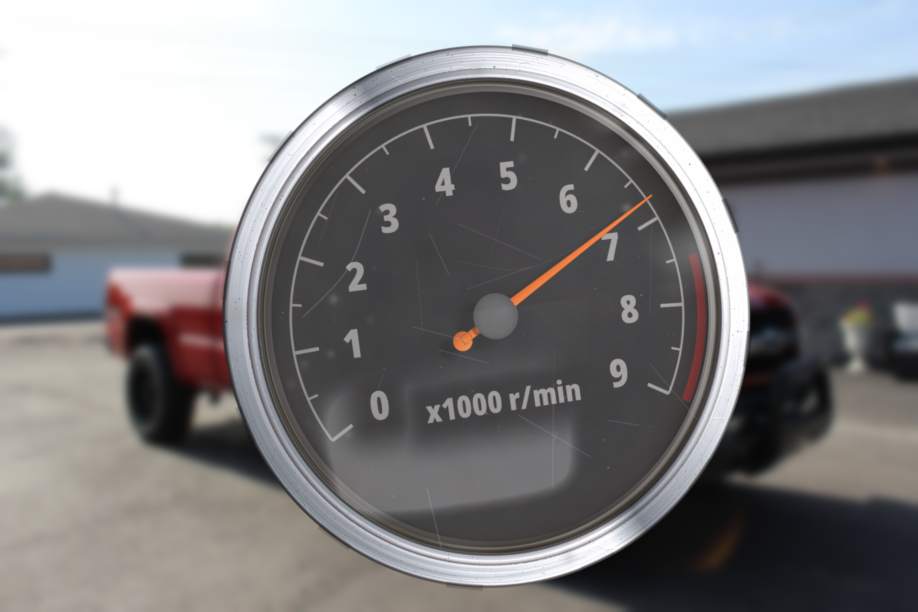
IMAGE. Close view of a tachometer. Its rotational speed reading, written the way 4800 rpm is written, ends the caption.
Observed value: 6750 rpm
